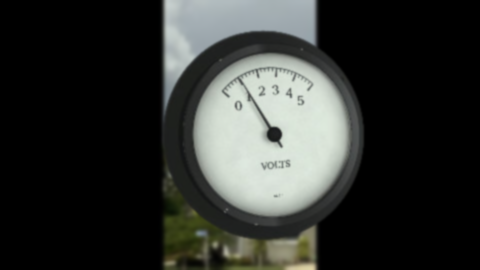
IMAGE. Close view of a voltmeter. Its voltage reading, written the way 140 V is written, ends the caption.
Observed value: 1 V
